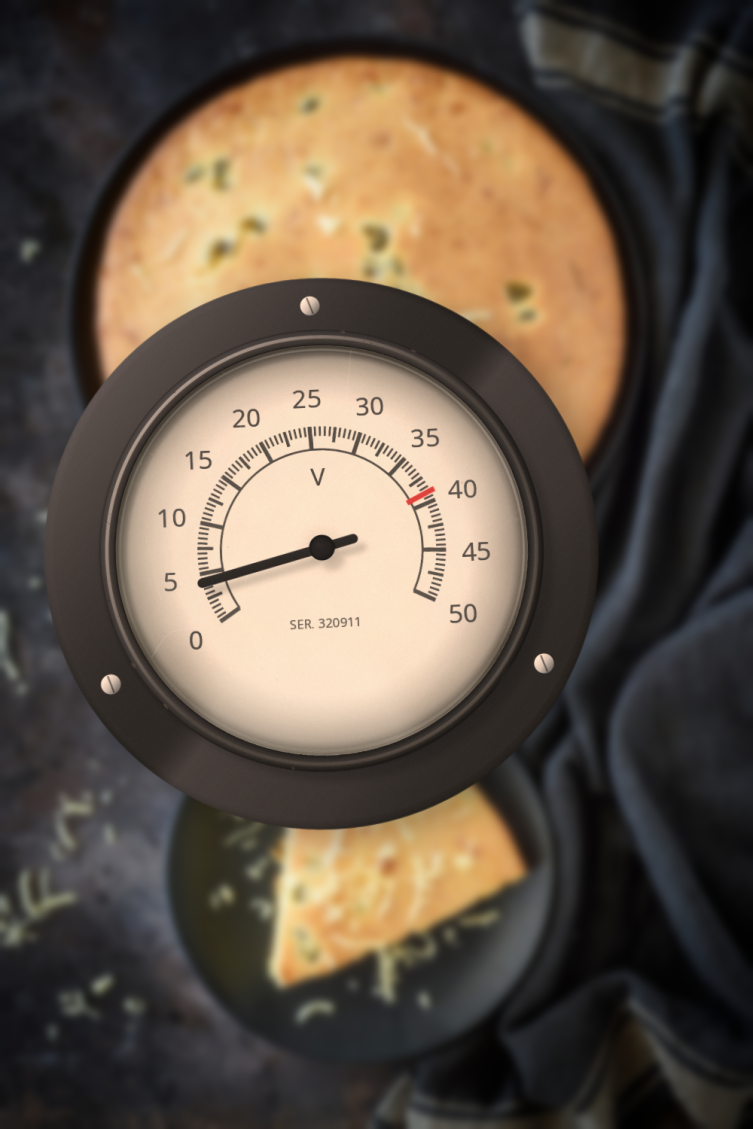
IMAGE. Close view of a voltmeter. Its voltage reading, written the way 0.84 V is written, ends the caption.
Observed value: 4 V
